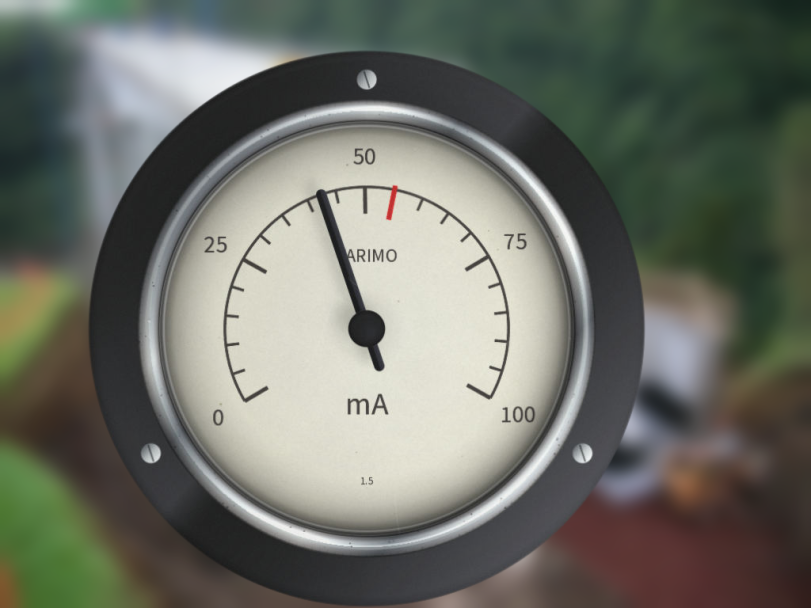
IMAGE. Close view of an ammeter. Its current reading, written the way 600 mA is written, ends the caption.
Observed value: 42.5 mA
